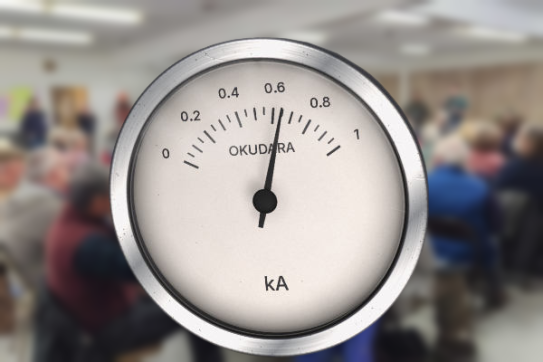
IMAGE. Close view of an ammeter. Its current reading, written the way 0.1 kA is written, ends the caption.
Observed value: 0.65 kA
